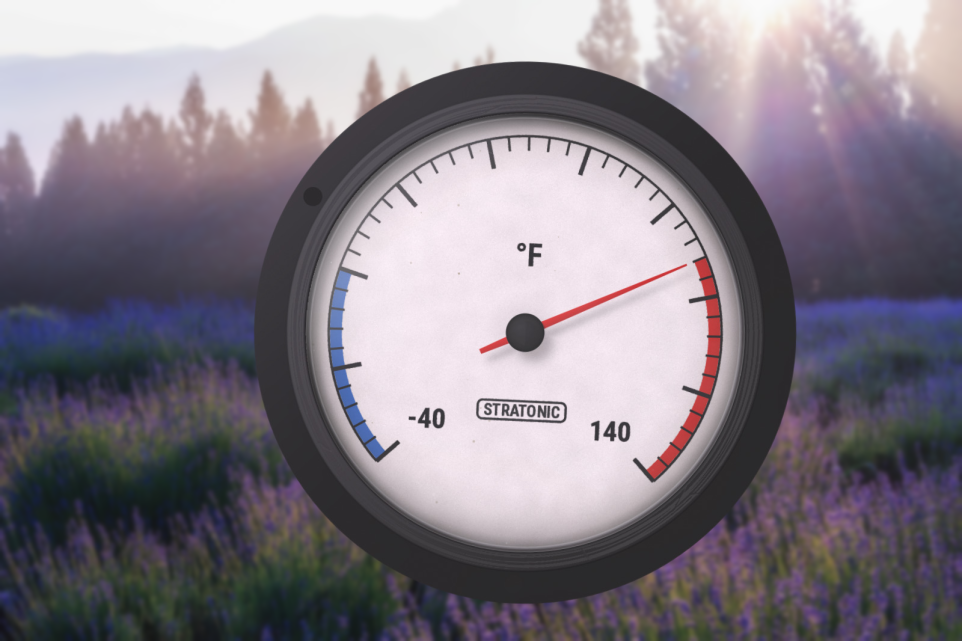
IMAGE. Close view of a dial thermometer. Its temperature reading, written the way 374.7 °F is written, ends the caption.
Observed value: 92 °F
